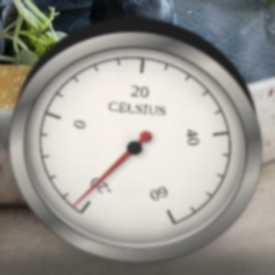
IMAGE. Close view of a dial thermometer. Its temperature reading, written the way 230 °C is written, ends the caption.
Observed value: -18 °C
